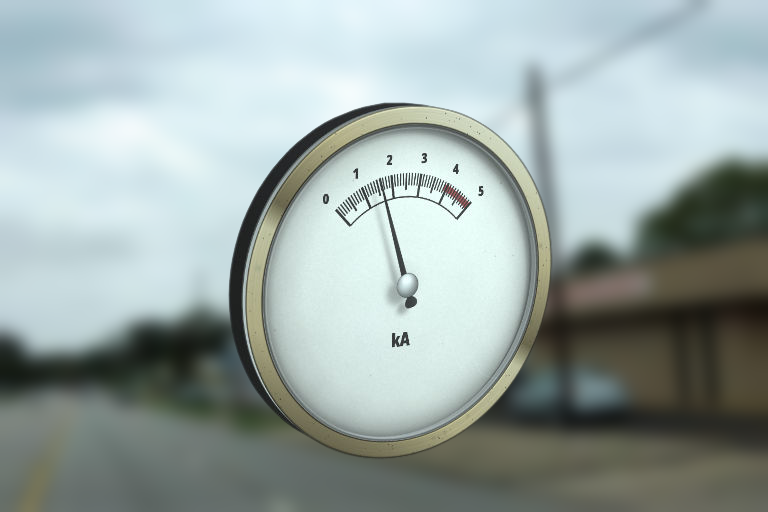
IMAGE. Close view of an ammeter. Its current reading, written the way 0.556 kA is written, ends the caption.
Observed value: 1.5 kA
